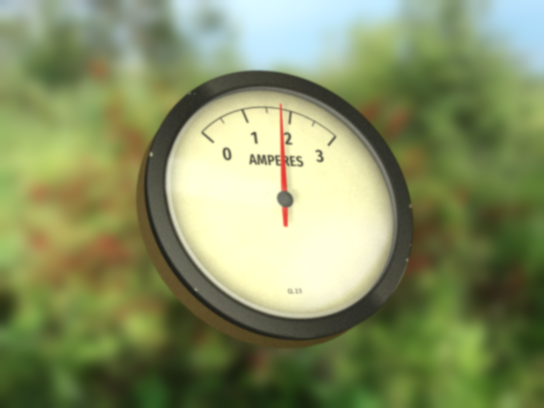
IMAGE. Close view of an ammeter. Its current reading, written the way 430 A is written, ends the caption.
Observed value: 1.75 A
